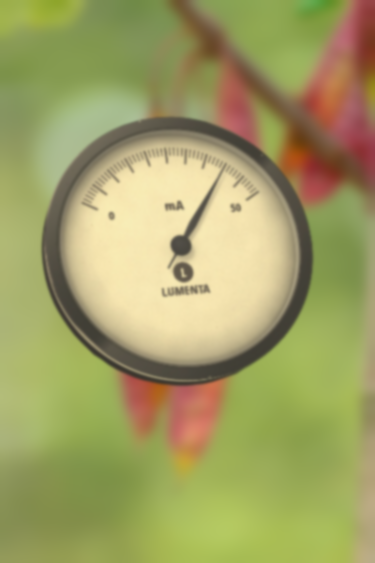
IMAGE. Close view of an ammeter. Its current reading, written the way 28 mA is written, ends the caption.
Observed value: 40 mA
